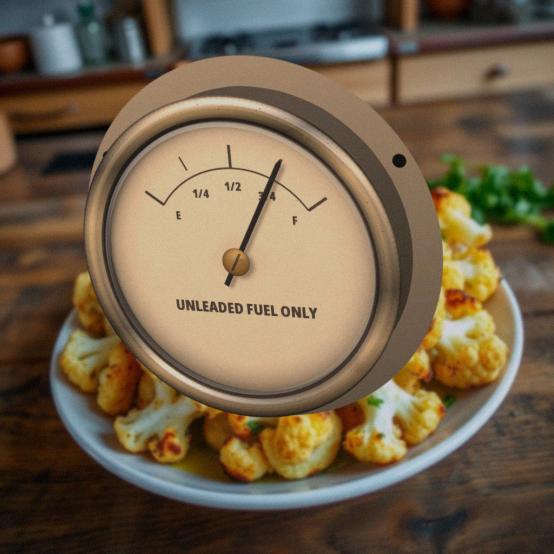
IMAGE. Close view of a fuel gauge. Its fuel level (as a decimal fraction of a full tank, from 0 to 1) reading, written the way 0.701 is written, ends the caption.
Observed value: 0.75
